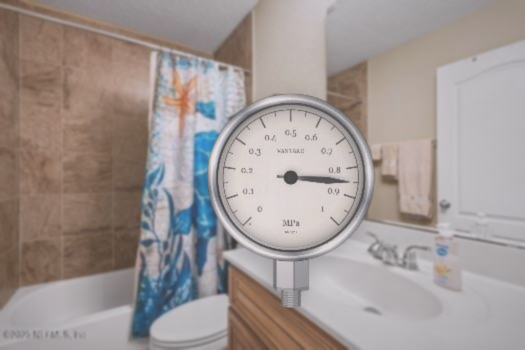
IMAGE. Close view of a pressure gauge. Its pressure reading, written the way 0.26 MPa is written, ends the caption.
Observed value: 0.85 MPa
